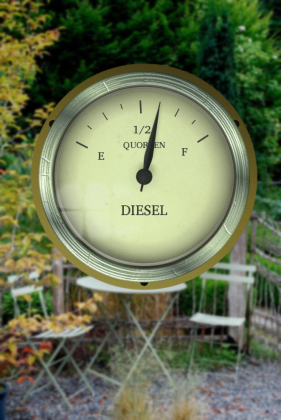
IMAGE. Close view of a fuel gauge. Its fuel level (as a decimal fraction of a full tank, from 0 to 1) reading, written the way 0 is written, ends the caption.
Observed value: 0.625
